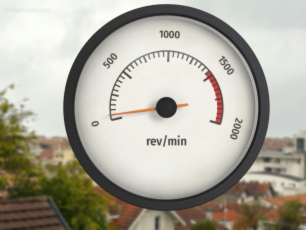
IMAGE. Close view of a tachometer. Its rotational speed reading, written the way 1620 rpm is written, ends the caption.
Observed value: 50 rpm
